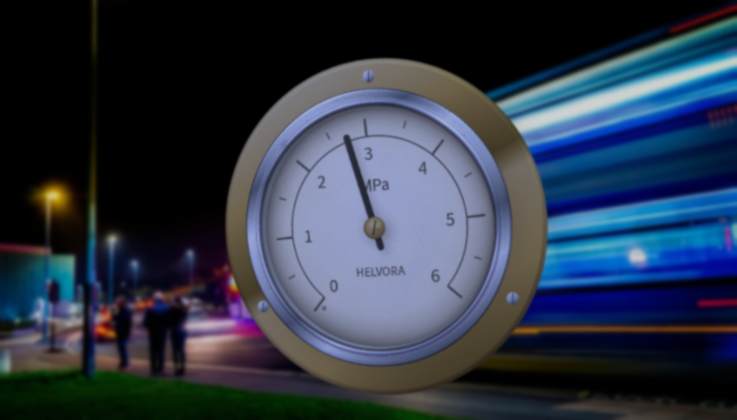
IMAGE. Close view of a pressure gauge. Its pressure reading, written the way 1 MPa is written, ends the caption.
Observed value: 2.75 MPa
